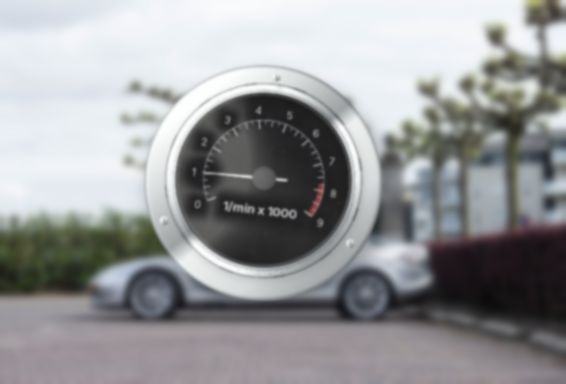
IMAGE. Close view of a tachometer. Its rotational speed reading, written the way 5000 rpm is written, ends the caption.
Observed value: 1000 rpm
